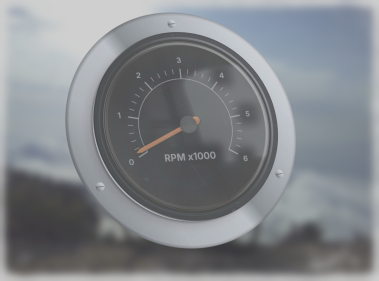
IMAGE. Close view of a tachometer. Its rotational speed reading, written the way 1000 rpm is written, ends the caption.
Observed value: 100 rpm
